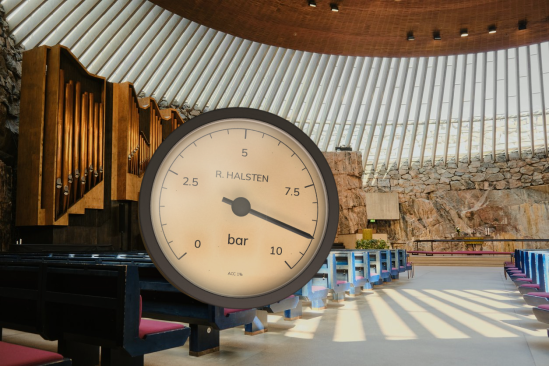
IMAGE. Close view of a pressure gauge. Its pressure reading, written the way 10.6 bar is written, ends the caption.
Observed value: 9 bar
